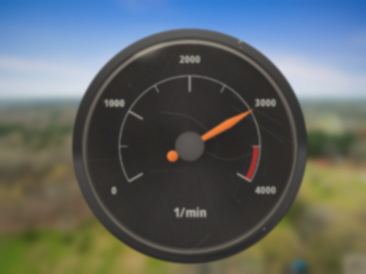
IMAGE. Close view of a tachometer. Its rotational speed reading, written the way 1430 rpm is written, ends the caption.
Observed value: 3000 rpm
